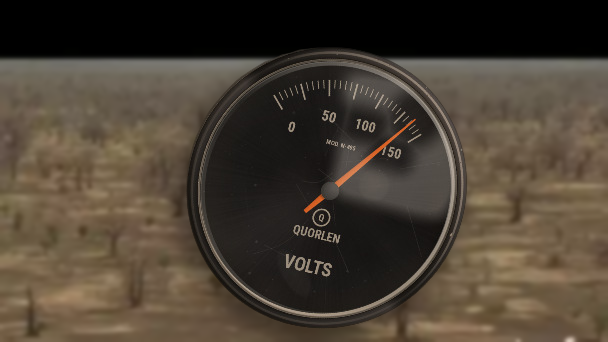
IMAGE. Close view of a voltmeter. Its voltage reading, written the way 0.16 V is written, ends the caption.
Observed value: 135 V
